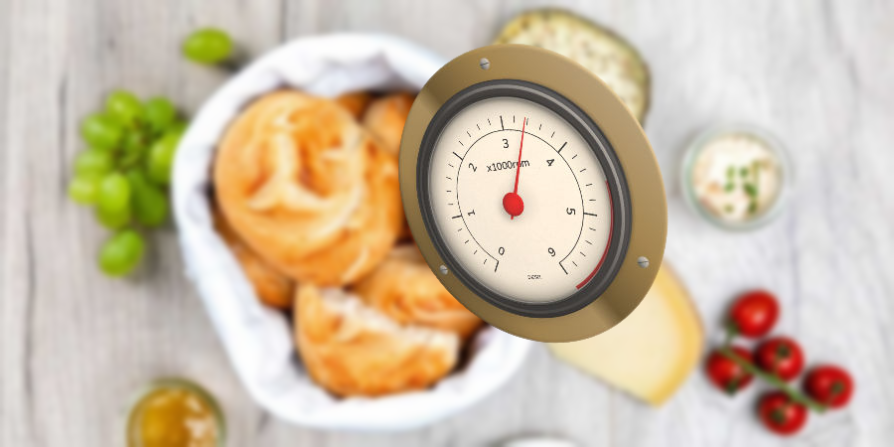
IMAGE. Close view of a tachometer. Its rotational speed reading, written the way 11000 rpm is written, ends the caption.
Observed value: 3400 rpm
